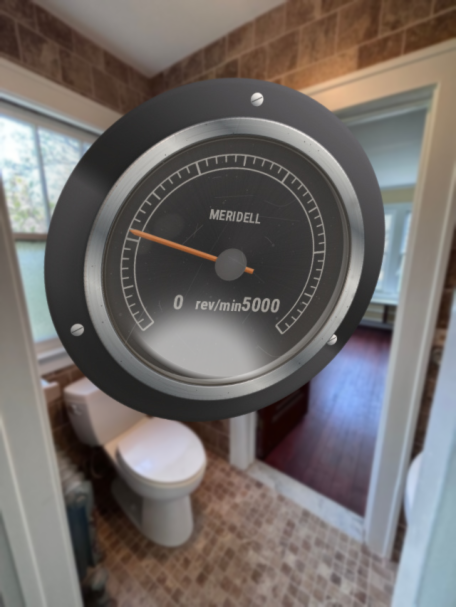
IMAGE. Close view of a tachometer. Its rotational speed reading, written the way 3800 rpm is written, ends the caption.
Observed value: 1100 rpm
